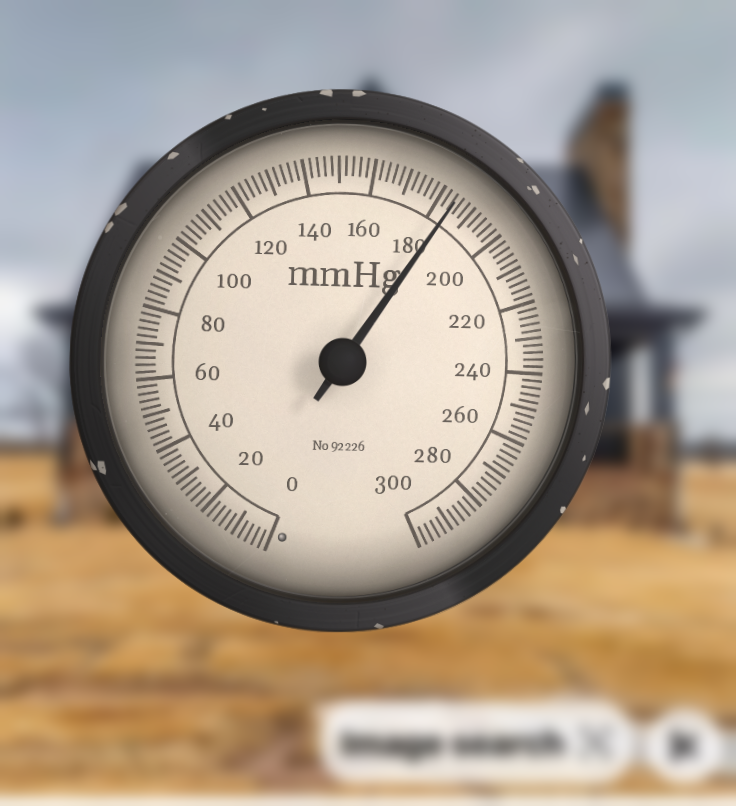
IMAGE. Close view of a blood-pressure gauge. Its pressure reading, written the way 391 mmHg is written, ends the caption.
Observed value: 184 mmHg
